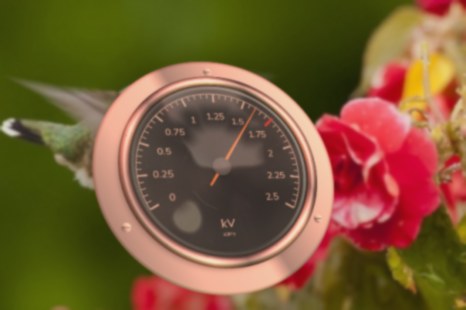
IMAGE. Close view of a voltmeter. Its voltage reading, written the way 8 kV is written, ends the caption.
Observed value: 1.6 kV
